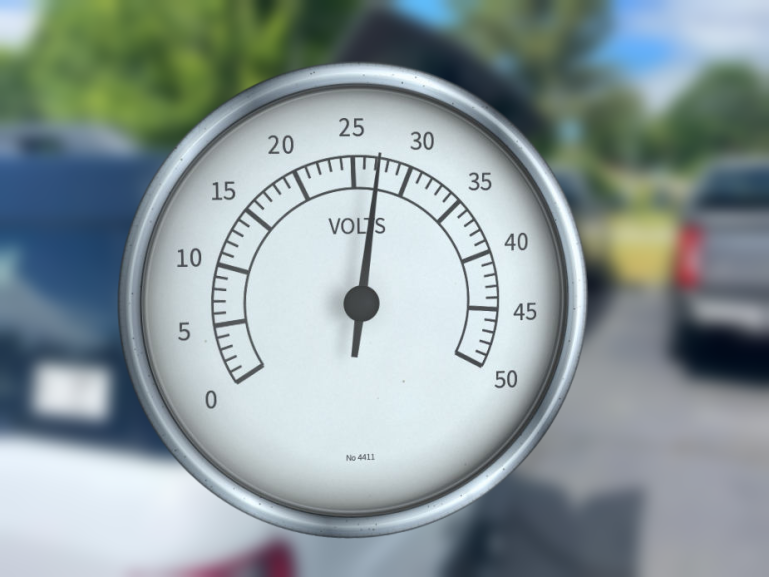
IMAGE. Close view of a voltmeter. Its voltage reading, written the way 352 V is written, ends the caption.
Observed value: 27 V
